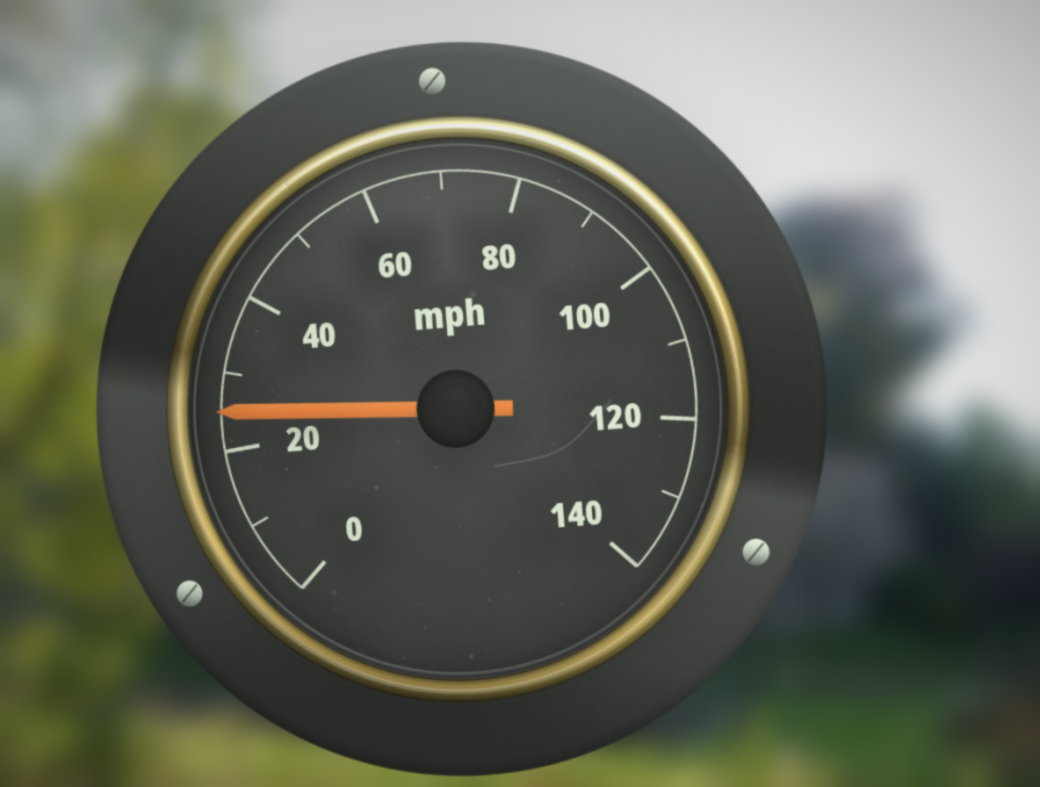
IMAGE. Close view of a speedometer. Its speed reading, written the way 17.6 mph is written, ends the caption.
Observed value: 25 mph
